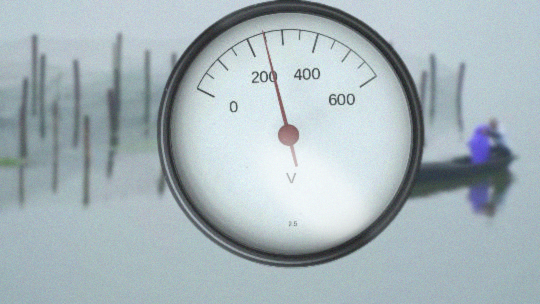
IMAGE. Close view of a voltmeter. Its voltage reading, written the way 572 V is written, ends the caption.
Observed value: 250 V
